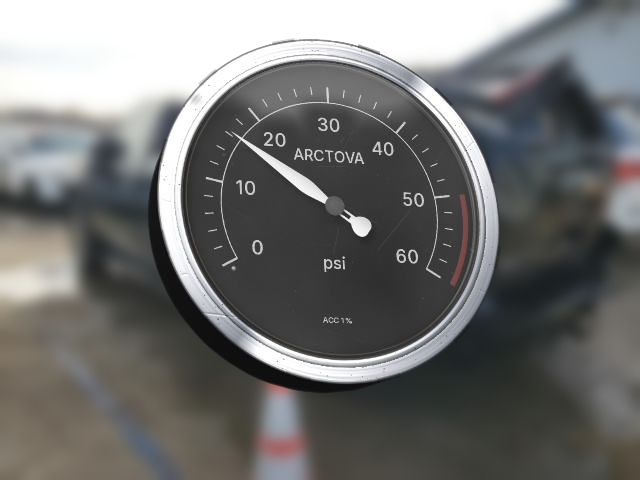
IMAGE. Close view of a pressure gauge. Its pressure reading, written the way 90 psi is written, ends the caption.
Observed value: 16 psi
